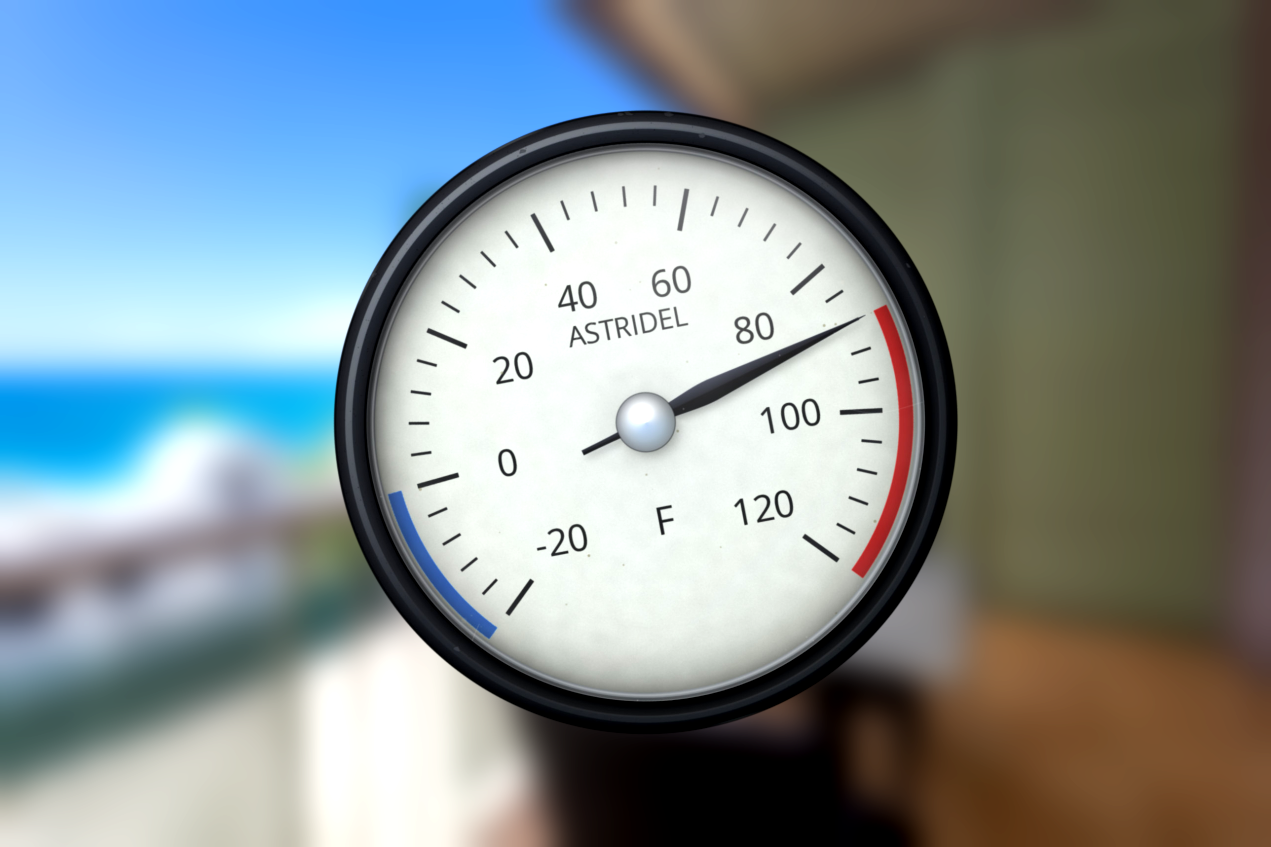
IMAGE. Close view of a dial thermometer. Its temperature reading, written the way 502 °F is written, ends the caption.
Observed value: 88 °F
